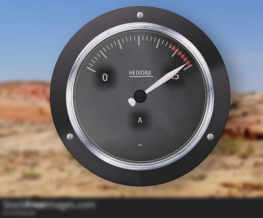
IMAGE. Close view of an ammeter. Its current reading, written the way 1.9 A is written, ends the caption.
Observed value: 14.5 A
